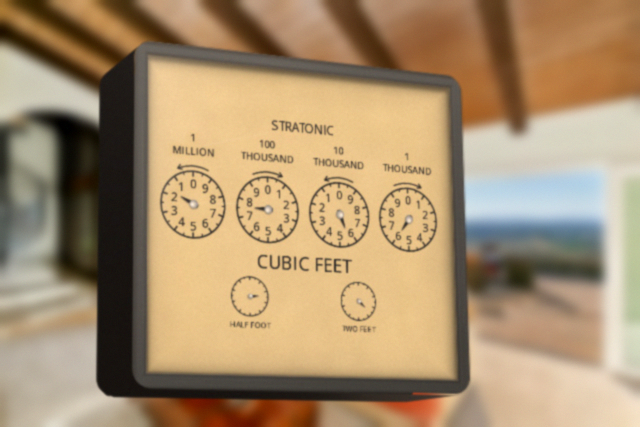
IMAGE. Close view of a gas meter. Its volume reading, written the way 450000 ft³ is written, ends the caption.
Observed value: 175600 ft³
